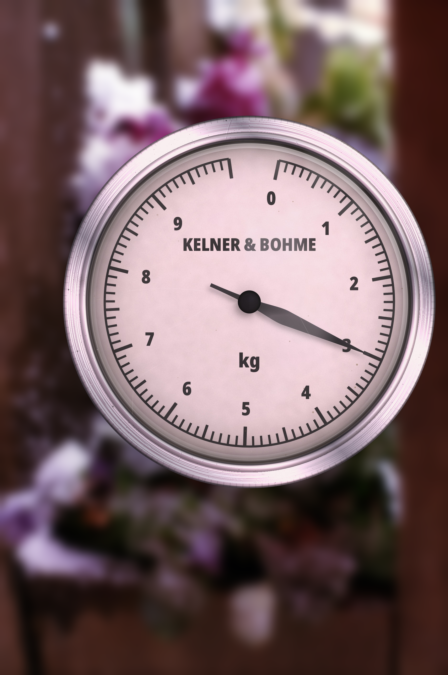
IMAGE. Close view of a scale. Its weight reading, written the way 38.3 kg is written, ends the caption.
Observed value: 3 kg
